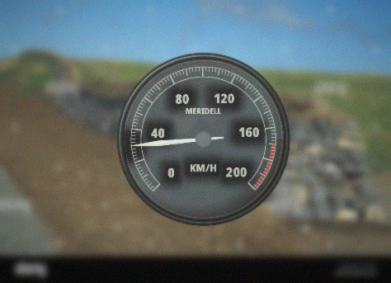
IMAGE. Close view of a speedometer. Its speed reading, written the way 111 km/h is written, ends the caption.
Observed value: 30 km/h
